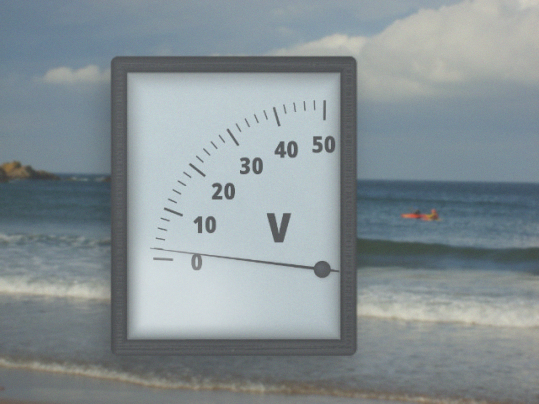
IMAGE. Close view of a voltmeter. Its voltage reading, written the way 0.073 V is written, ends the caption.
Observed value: 2 V
